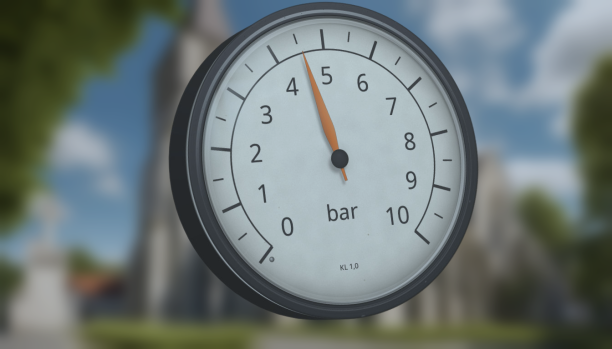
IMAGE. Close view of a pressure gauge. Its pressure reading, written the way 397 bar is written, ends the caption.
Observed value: 4.5 bar
